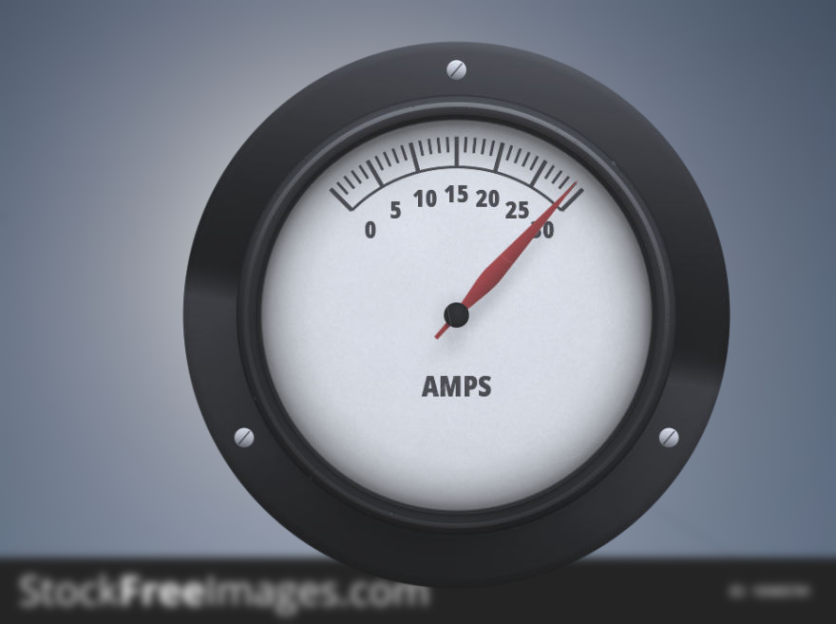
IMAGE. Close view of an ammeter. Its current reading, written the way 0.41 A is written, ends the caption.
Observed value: 29 A
